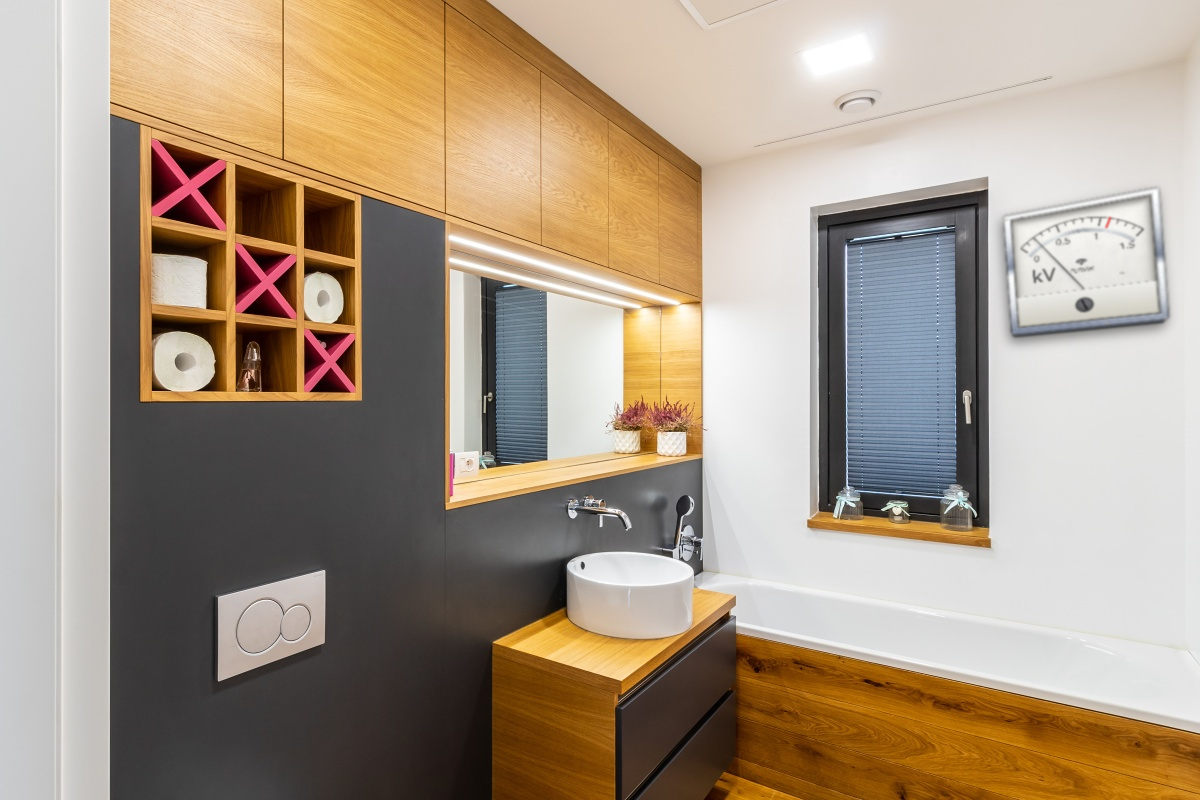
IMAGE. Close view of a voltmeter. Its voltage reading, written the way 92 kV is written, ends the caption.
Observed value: 0.2 kV
